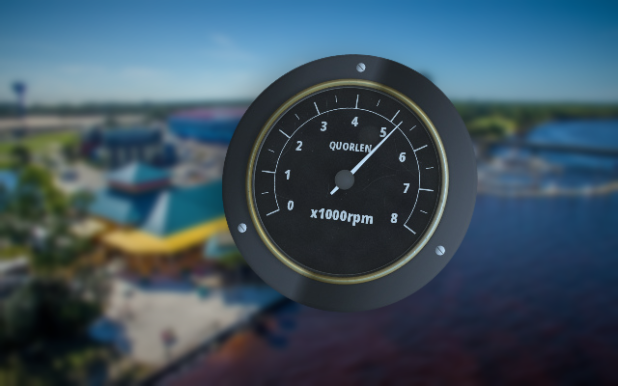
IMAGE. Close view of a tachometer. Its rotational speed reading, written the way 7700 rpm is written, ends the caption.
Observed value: 5250 rpm
